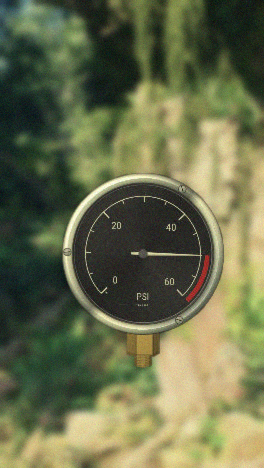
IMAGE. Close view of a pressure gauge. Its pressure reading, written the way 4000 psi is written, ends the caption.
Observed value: 50 psi
